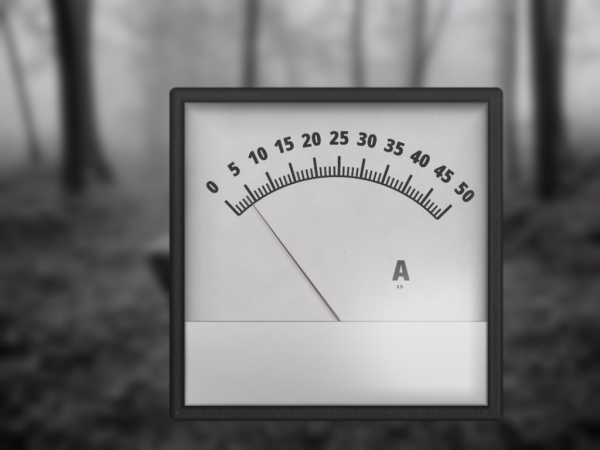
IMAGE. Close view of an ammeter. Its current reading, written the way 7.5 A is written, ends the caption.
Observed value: 4 A
